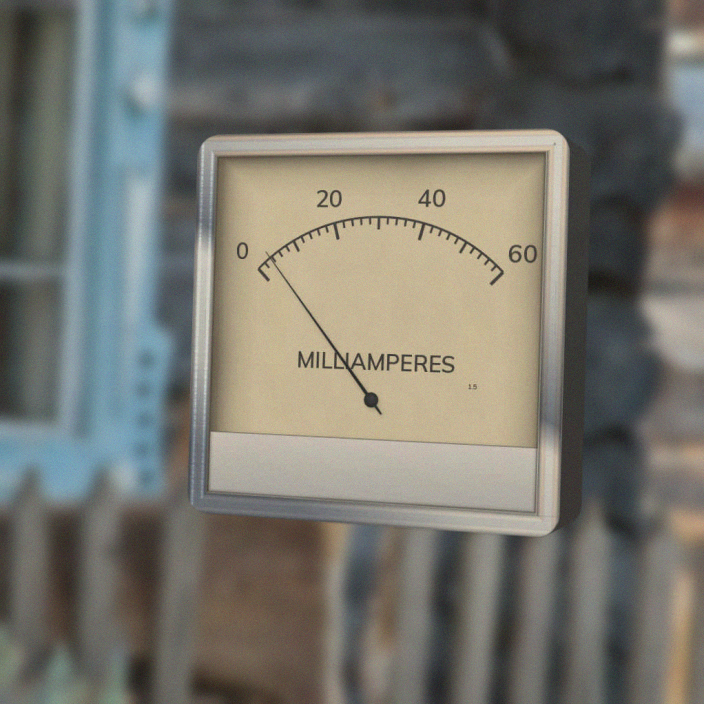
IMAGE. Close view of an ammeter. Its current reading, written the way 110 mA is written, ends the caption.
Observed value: 4 mA
